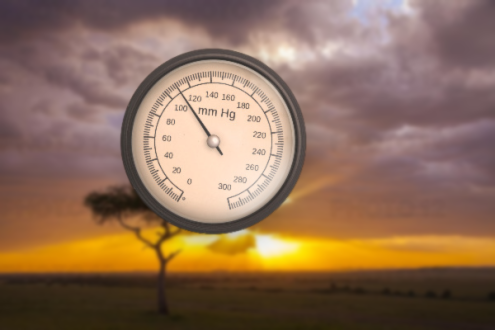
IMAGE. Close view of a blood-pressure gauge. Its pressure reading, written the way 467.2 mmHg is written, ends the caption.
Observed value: 110 mmHg
